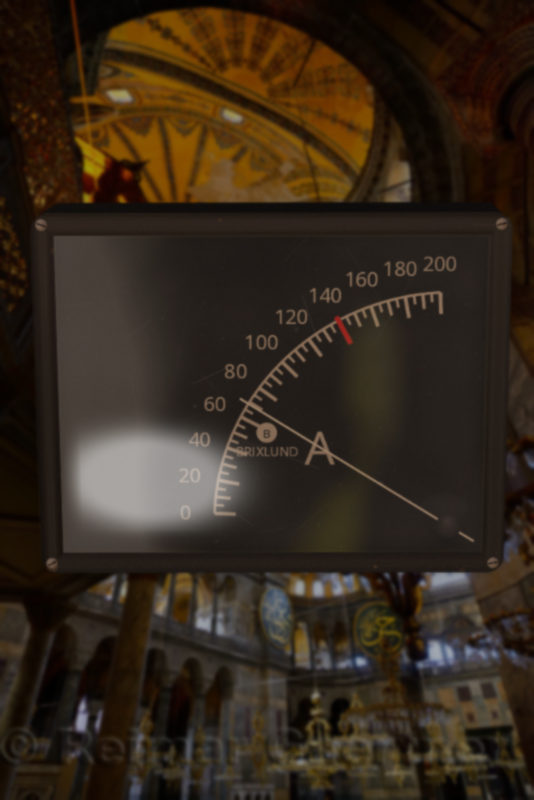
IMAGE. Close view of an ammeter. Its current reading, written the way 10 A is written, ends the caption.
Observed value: 70 A
